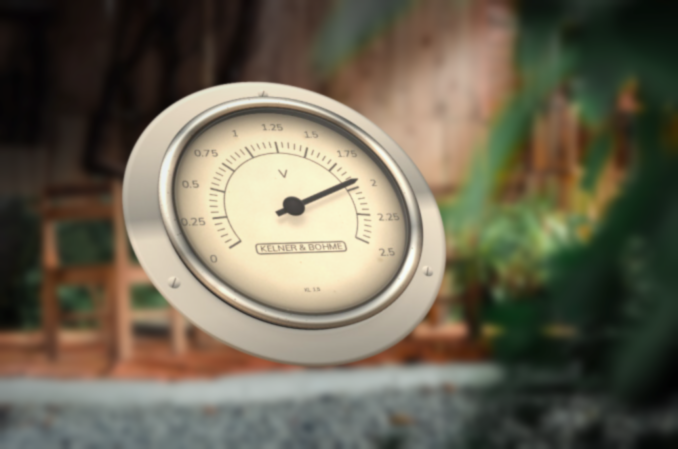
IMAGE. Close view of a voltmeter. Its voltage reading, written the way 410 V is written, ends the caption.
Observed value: 1.95 V
